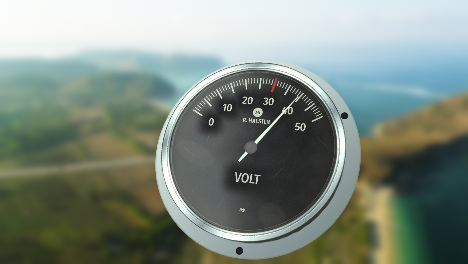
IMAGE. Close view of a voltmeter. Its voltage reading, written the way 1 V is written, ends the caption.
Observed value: 40 V
